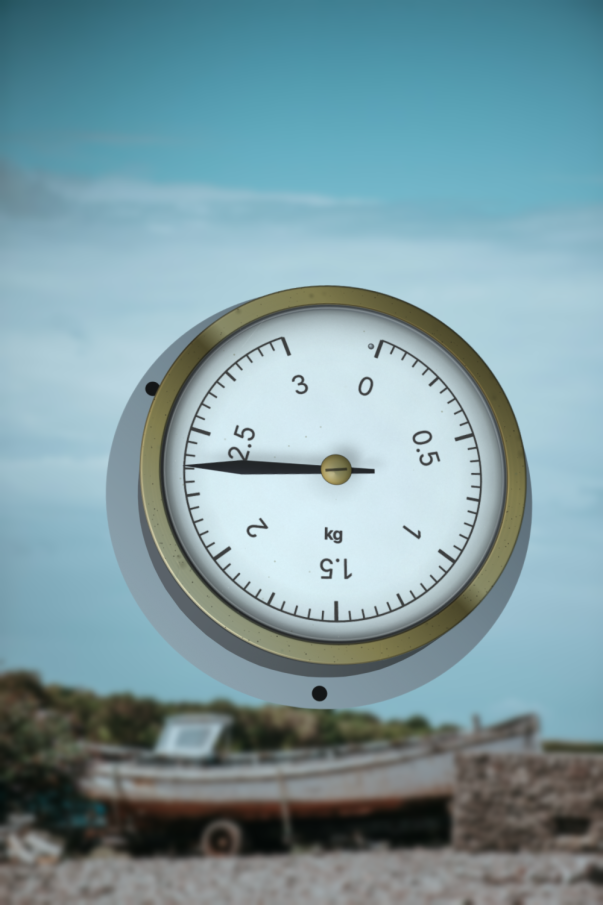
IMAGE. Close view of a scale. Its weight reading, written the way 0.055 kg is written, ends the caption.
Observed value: 2.35 kg
